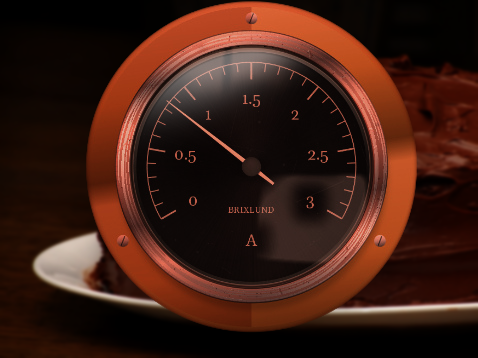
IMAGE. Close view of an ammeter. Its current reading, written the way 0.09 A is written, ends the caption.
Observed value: 0.85 A
